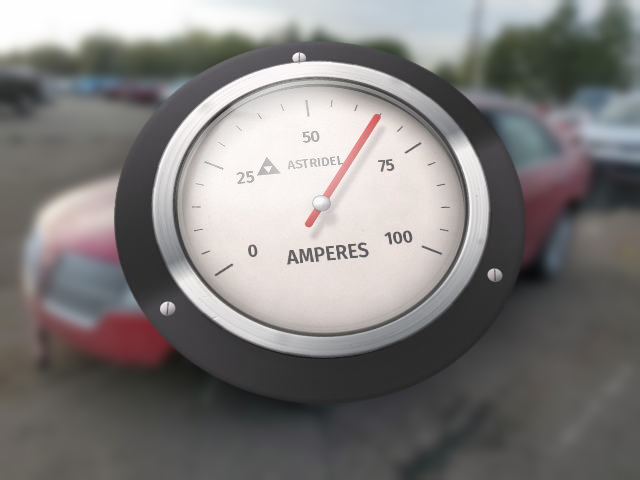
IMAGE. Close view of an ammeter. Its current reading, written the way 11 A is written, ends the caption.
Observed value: 65 A
